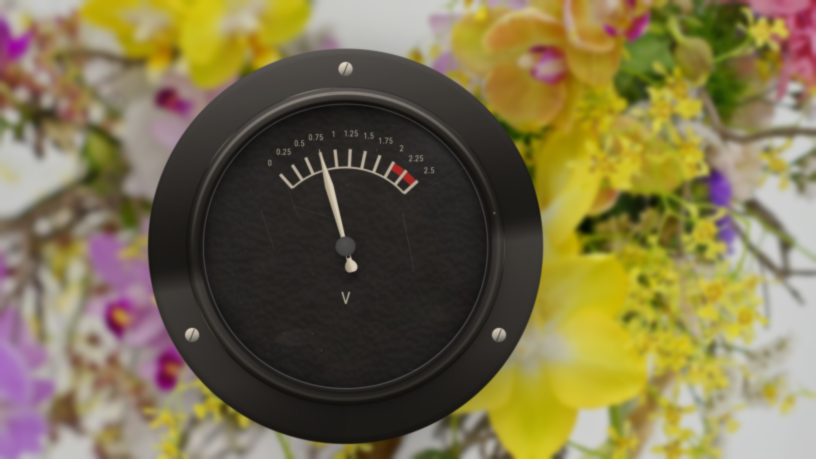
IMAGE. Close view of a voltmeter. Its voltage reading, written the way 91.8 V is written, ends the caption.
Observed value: 0.75 V
